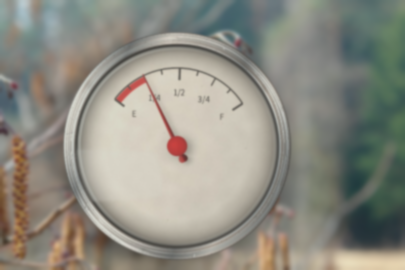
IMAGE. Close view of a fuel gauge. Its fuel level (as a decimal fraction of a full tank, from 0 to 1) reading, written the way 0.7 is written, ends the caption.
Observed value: 0.25
